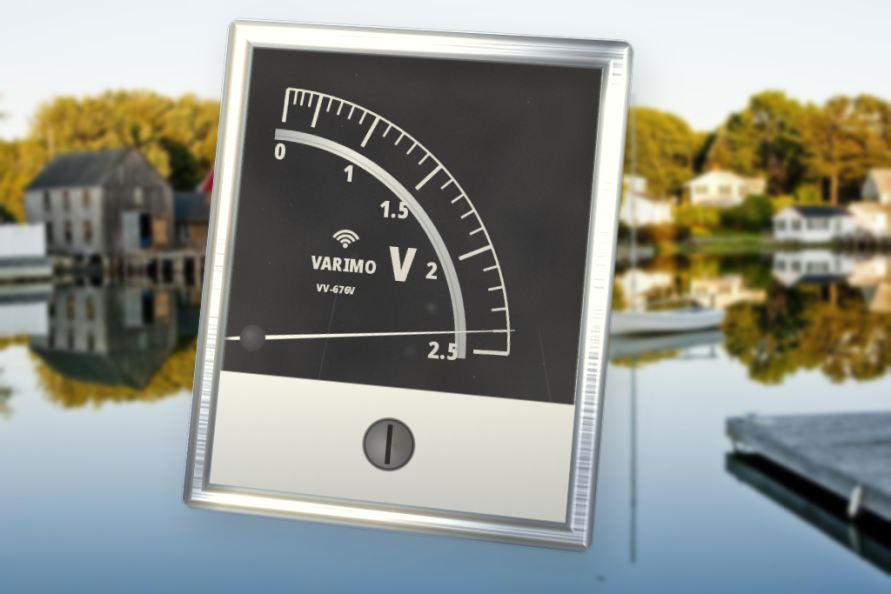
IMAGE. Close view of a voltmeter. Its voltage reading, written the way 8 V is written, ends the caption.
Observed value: 2.4 V
